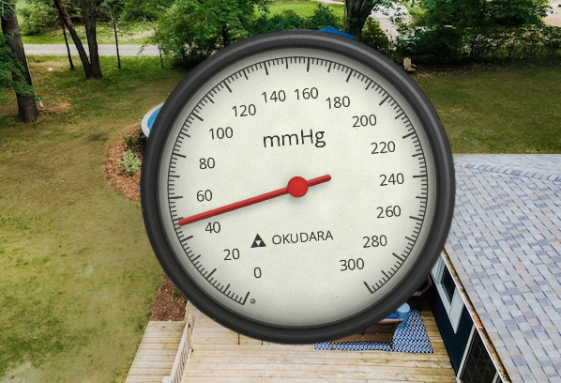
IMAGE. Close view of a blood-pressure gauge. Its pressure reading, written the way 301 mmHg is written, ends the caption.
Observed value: 48 mmHg
